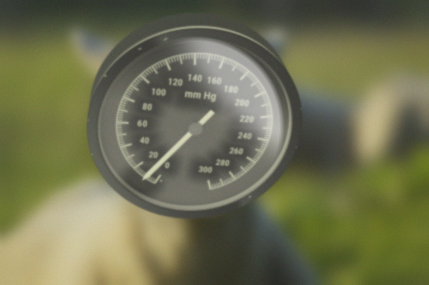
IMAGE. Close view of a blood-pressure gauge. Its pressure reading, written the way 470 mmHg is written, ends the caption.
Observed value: 10 mmHg
